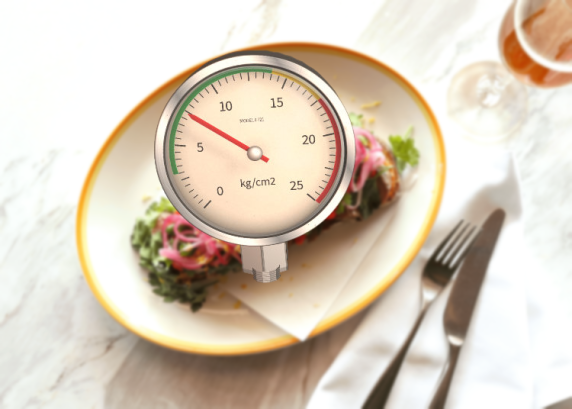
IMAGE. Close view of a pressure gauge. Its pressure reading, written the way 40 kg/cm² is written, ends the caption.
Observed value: 7.5 kg/cm²
